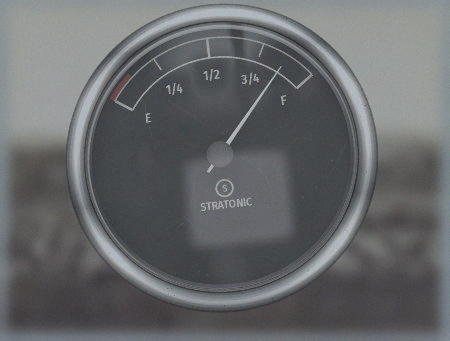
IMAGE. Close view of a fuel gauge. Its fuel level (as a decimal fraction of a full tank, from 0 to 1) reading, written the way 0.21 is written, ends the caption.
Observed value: 0.875
